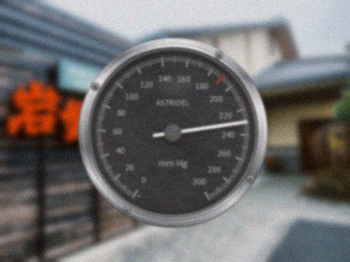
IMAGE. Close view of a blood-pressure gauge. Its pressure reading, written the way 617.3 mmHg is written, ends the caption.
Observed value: 230 mmHg
